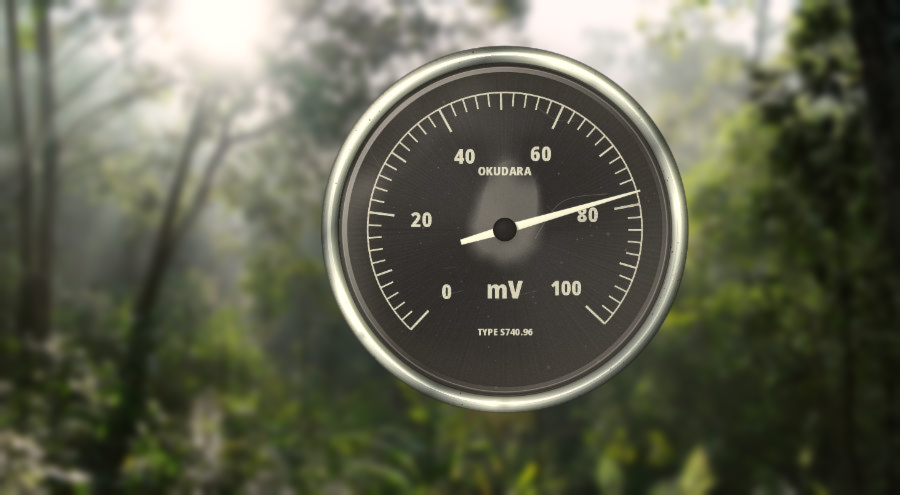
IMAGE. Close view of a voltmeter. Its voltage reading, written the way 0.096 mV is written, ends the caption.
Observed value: 78 mV
